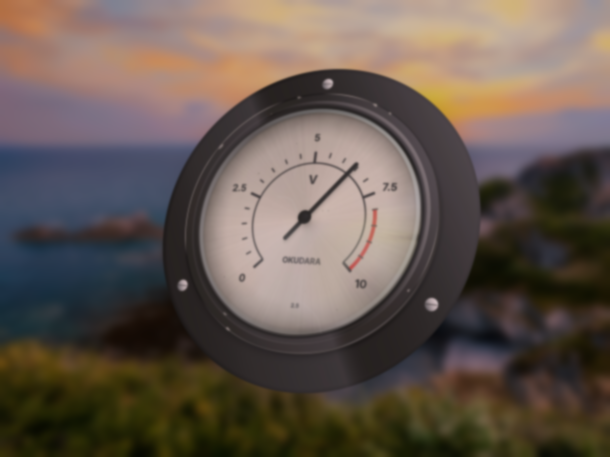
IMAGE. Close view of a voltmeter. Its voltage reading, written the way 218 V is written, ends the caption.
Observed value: 6.5 V
